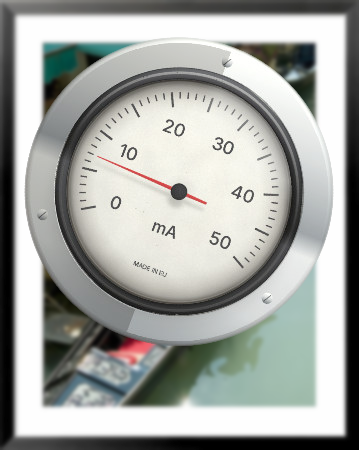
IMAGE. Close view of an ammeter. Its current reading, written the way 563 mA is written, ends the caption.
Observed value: 7 mA
